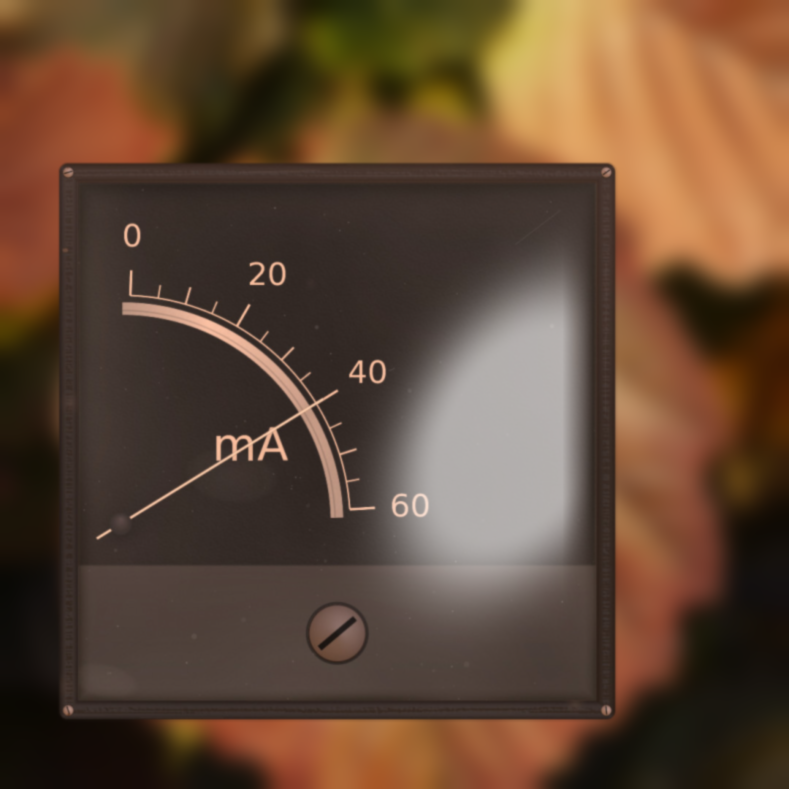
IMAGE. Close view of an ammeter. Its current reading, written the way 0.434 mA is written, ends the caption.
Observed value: 40 mA
